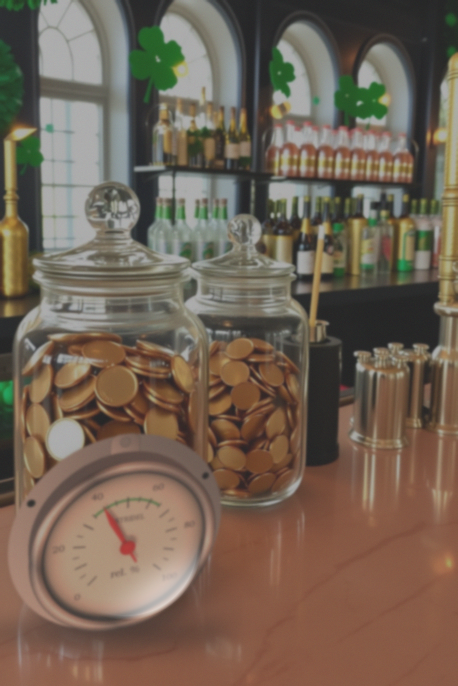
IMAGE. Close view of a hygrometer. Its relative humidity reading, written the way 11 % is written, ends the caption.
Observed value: 40 %
